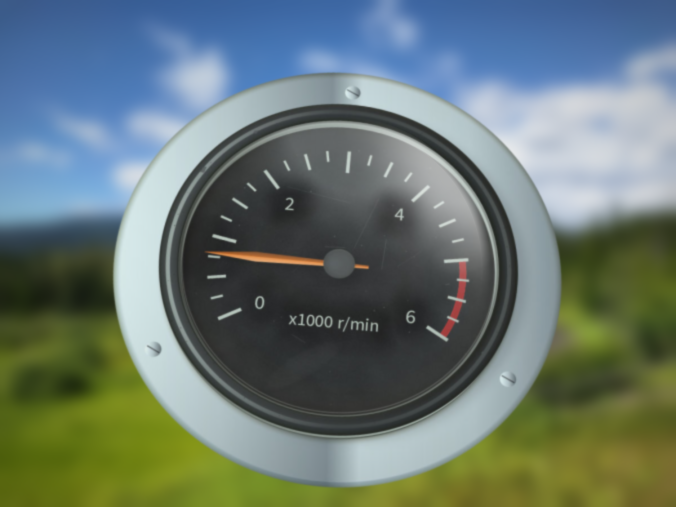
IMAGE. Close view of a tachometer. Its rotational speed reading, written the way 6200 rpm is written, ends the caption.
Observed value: 750 rpm
